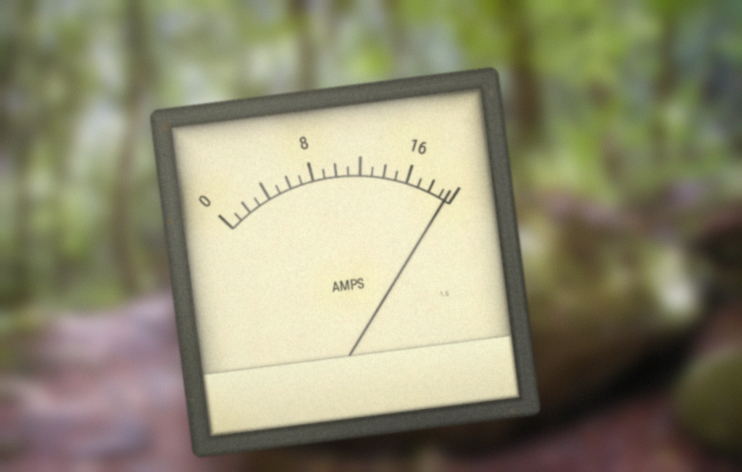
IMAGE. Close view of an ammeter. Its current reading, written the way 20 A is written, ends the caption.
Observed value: 19.5 A
